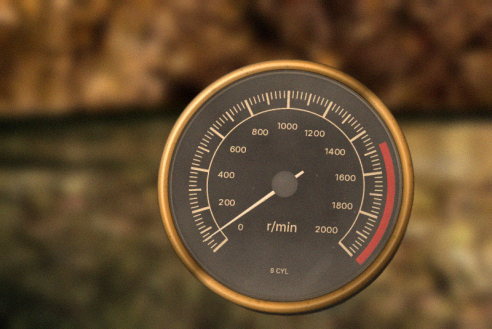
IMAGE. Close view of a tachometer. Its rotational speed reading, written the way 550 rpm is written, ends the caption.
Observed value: 60 rpm
